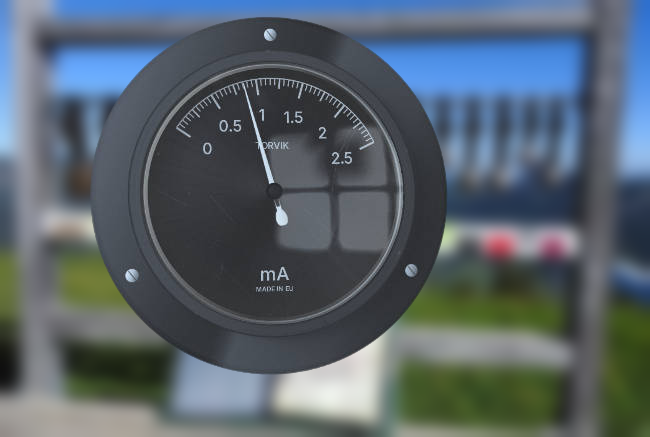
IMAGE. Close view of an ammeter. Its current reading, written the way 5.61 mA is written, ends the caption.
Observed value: 0.85 mA
